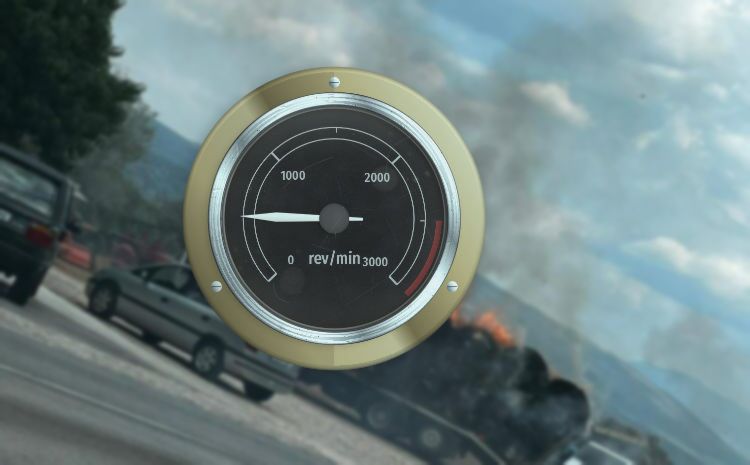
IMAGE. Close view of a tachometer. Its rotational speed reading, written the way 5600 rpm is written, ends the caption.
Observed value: 500 rpm
